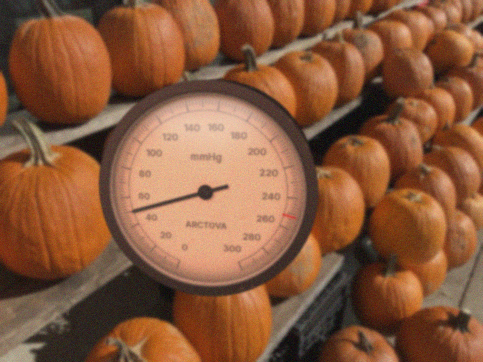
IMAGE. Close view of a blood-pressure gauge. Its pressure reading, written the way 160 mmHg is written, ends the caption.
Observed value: 50 mmHg
